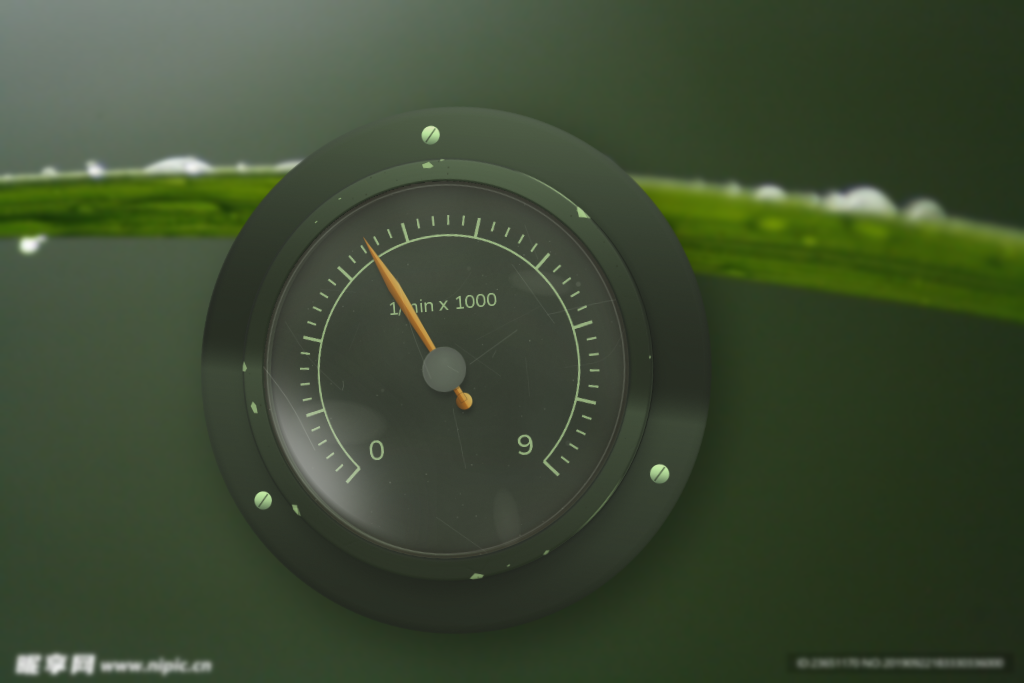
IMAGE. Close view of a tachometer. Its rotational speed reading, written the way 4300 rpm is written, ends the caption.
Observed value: 3500 rpm
